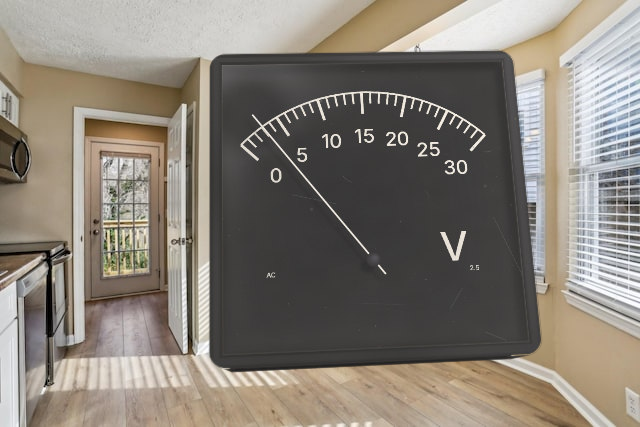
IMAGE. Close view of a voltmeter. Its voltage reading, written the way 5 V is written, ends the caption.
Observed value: 3 V
